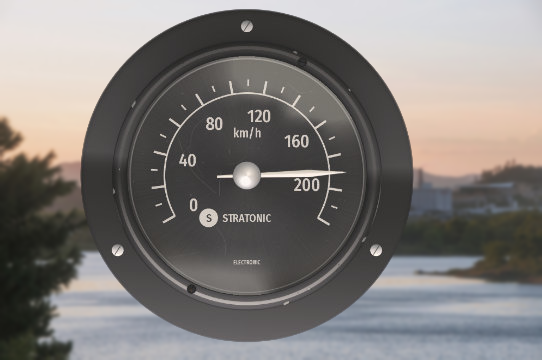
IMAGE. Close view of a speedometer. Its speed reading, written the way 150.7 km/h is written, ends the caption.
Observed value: 190 km/h
